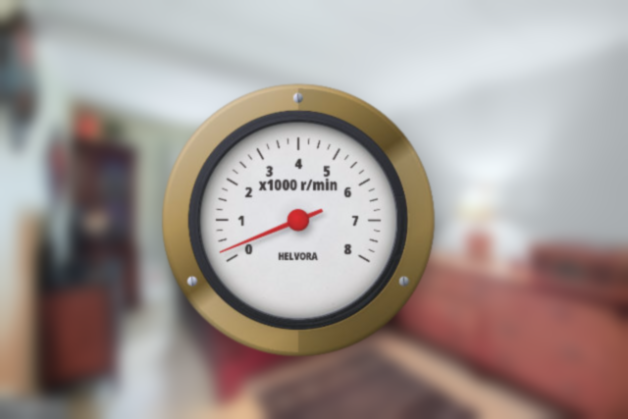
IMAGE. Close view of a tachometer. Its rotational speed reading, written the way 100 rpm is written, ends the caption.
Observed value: 250 rpm
